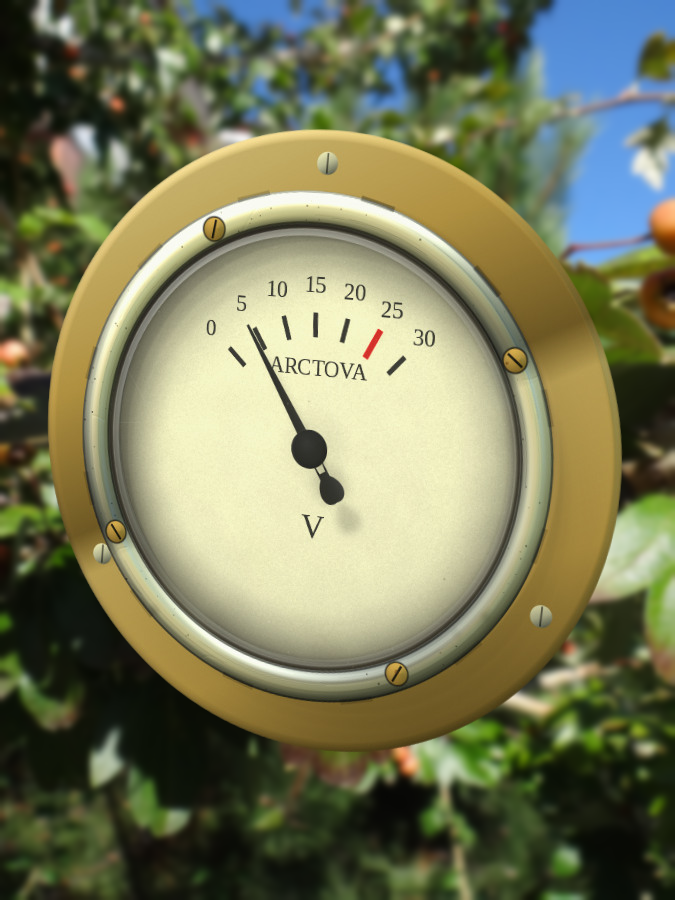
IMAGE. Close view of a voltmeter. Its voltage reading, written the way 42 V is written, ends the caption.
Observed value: 5 V
